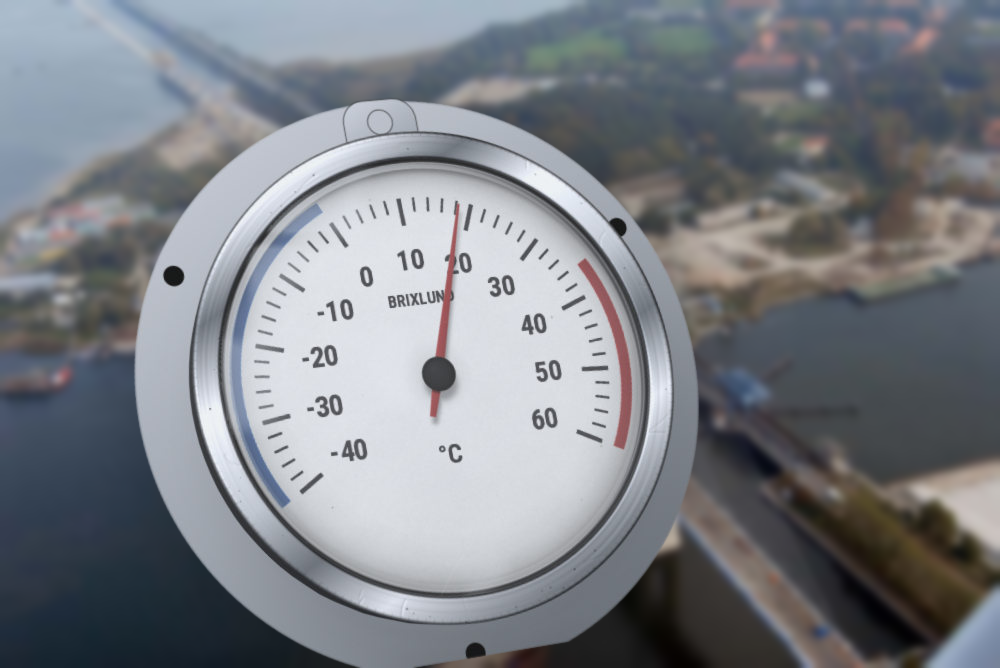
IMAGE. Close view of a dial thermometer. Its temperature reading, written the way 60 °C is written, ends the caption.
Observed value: 18 °C
